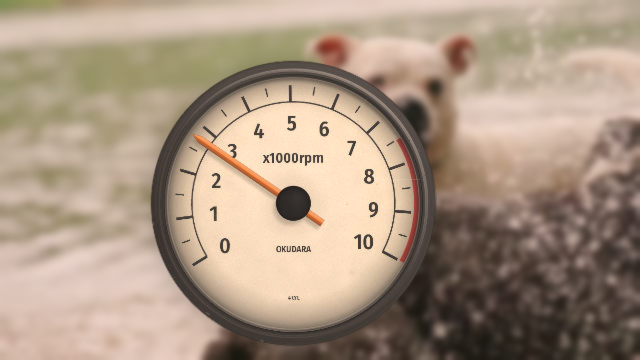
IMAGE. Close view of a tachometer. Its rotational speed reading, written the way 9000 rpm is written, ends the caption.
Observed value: 2750 rpm
